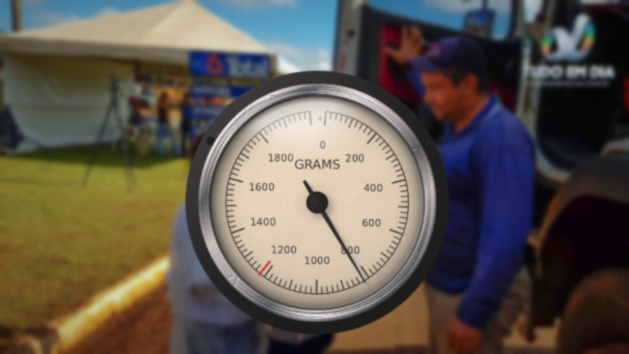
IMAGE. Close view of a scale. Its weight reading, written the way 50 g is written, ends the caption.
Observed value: 820 g
